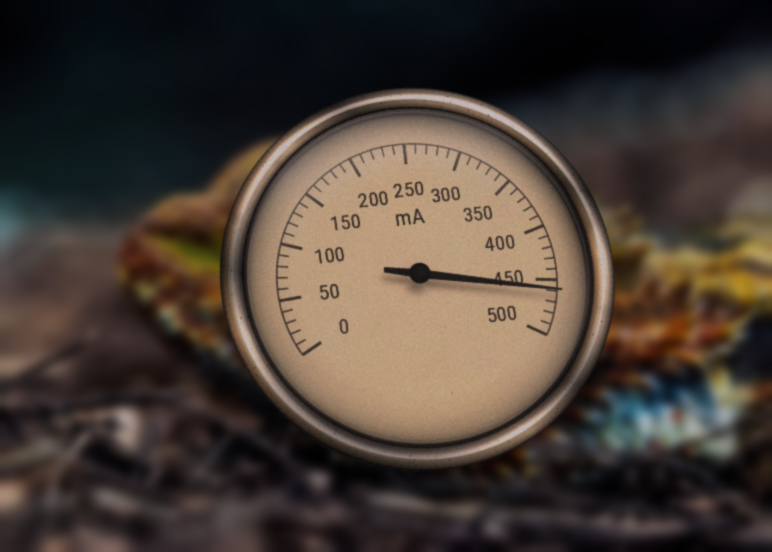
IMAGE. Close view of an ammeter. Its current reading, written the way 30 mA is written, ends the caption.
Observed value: 460 mA
